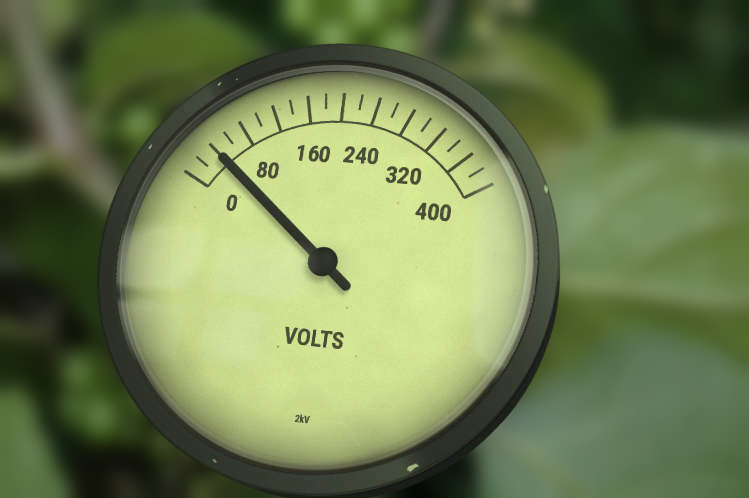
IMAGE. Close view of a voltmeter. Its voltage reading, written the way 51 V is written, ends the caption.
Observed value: 40 V
